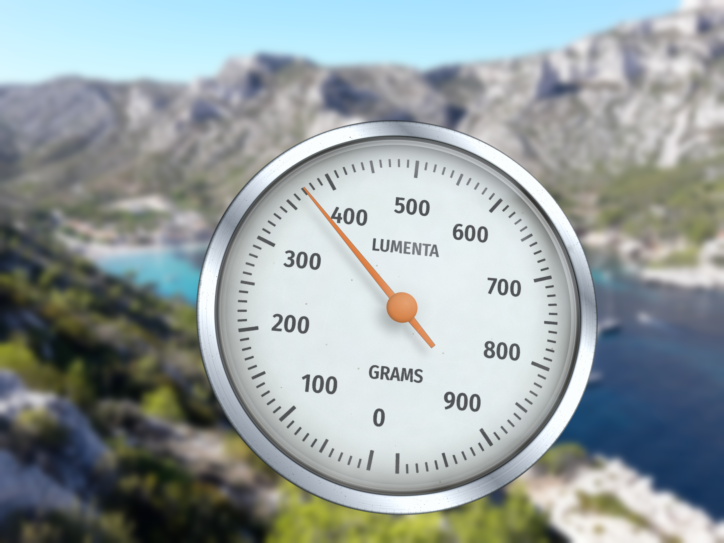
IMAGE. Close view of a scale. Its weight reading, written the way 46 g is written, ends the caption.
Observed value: 370 g
